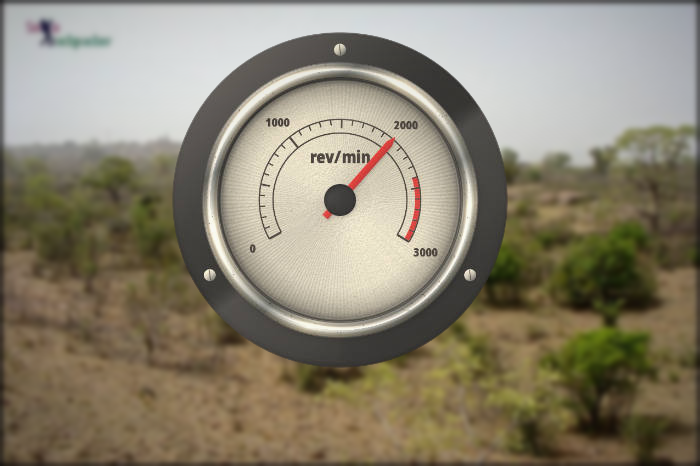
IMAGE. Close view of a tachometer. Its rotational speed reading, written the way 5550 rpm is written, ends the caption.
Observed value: 2000 rpm
